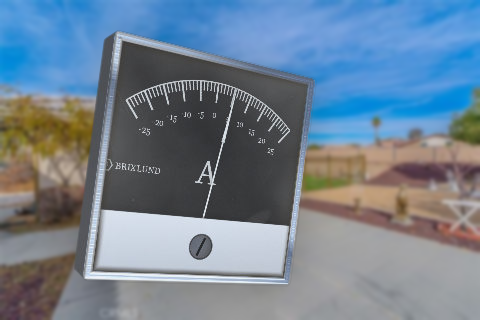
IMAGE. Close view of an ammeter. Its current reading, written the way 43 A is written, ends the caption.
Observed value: 5 A
